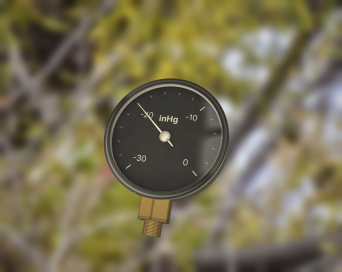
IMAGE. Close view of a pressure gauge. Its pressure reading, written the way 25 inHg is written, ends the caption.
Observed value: -20 inHg
